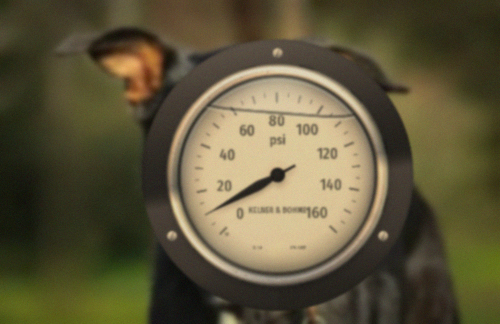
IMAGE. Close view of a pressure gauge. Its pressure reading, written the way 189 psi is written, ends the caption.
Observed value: 10 psi
